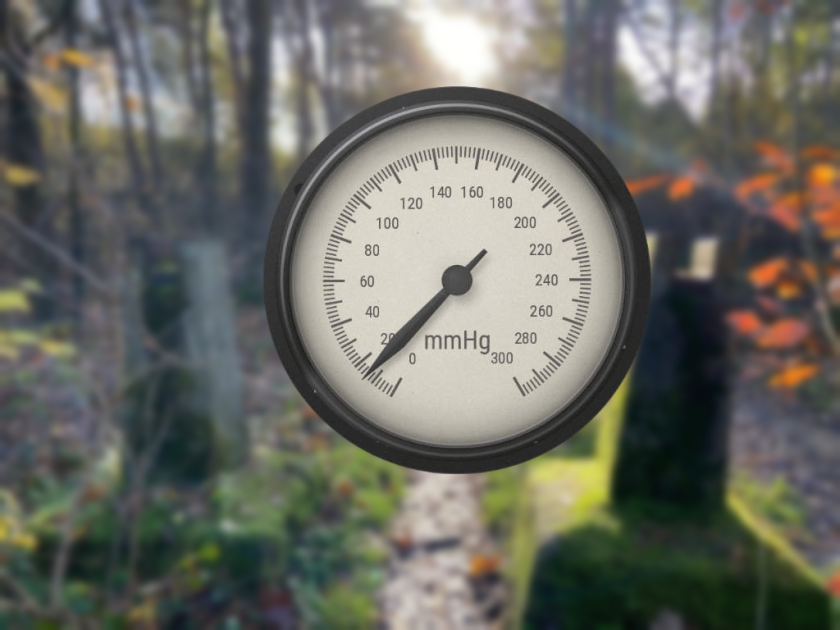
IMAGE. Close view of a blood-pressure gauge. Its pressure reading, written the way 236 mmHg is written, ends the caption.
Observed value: 14 mmHg
